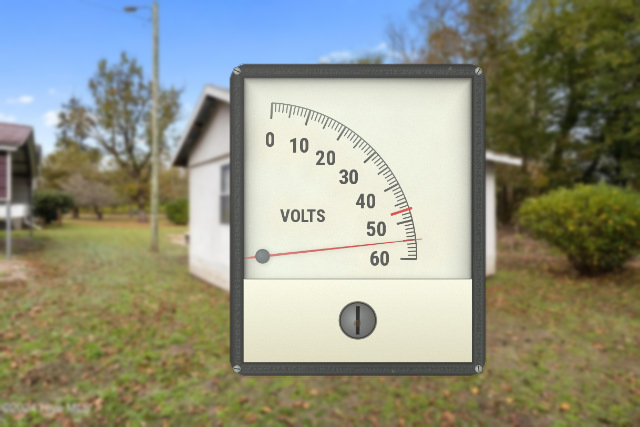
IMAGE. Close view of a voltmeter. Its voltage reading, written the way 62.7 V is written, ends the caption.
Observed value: 55 V
